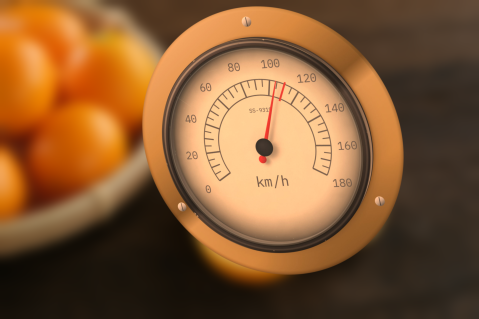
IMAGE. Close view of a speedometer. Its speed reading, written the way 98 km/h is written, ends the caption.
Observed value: 105 km/h
